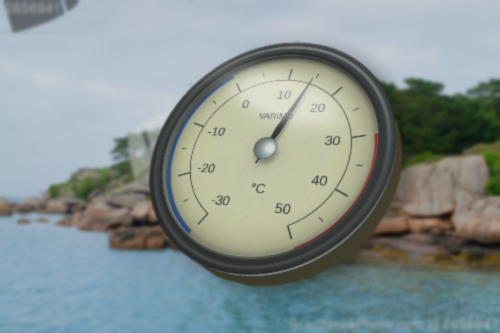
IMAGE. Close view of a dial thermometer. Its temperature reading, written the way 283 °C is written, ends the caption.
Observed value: 15 °C
